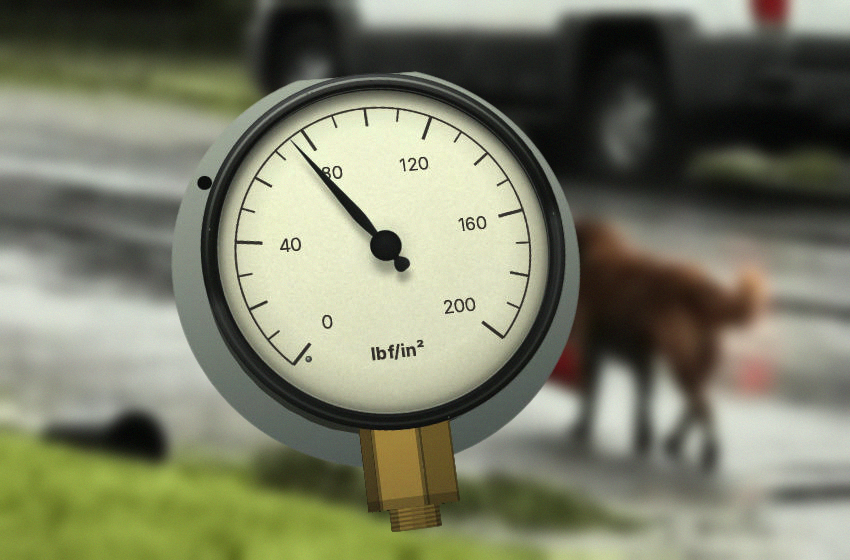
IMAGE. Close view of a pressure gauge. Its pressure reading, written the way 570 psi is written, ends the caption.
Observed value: 75 psi
